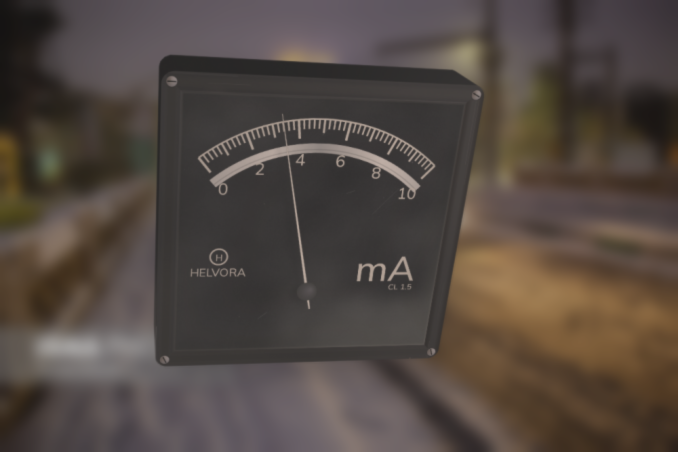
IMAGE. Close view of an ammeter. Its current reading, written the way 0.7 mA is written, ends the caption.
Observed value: 3.4 mA
